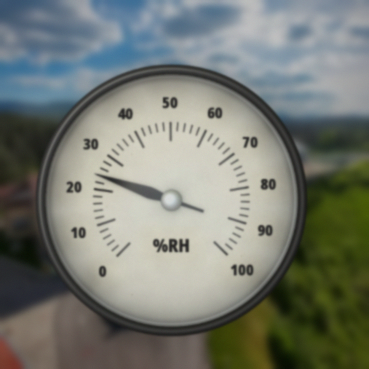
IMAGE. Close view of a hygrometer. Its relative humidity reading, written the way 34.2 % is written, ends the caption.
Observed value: 24 %
